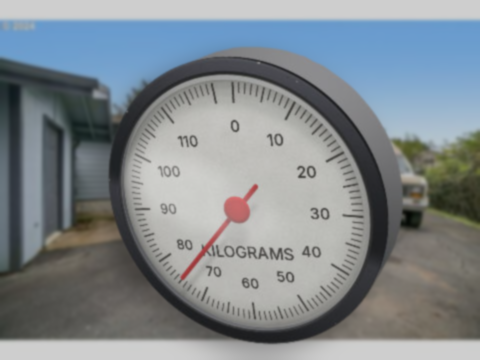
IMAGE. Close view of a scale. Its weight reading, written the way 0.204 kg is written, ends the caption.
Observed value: 75 kg
